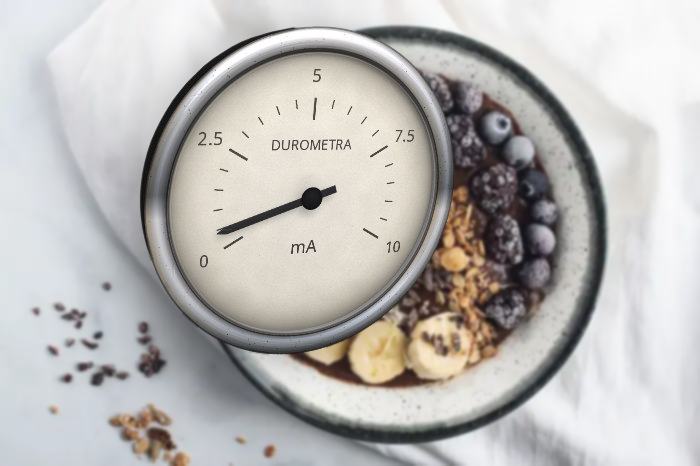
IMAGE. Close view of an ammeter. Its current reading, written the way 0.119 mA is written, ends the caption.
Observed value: 0.5 mA
